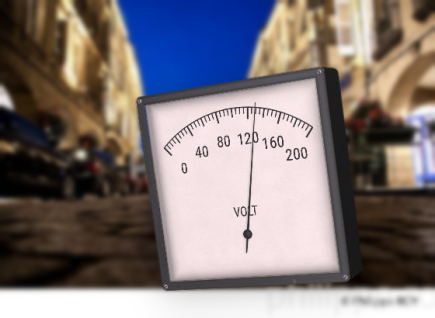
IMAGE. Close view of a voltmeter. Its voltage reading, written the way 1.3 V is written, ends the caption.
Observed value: 130 V
